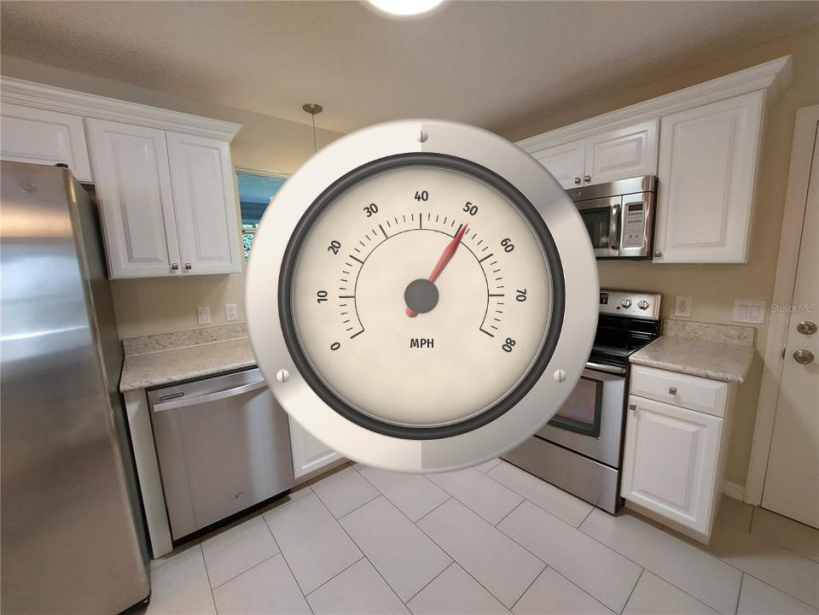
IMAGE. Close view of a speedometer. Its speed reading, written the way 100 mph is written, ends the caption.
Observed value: 51 mph
